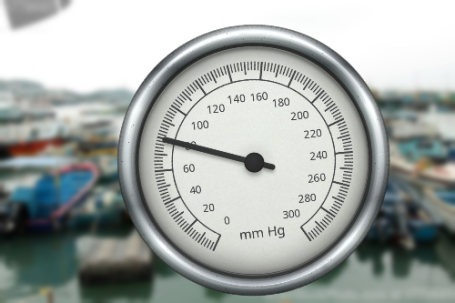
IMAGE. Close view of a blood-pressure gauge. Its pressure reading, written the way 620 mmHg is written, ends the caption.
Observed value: 80 mmHg
